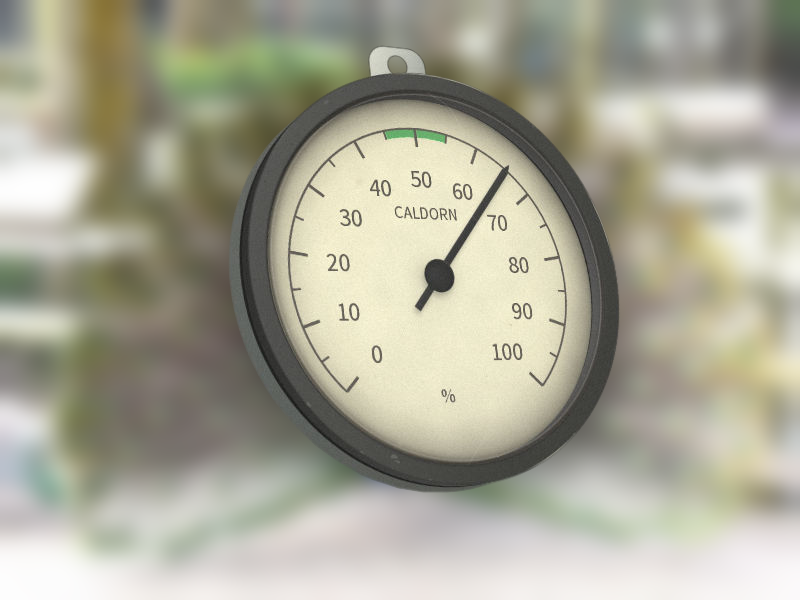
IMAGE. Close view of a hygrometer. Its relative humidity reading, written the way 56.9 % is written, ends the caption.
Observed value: 65 %
